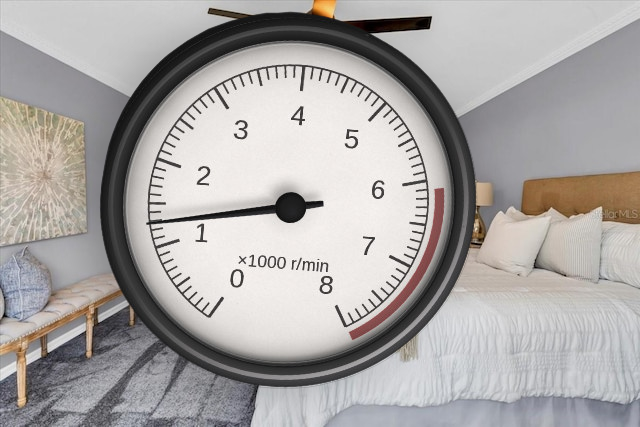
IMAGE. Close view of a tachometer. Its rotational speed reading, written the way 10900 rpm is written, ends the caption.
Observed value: 1300 rpm
